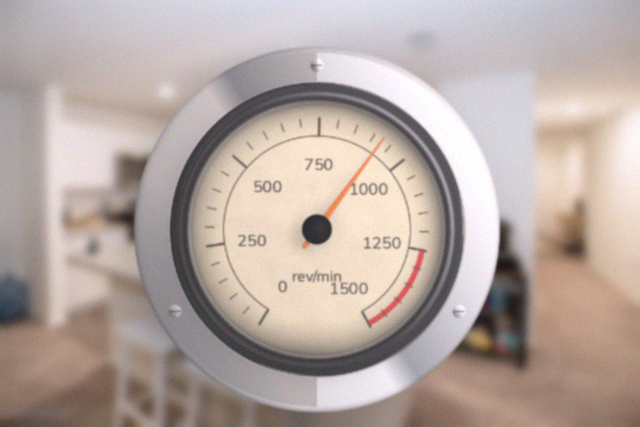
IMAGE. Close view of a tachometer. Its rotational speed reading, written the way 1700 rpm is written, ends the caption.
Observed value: 925 rpm
